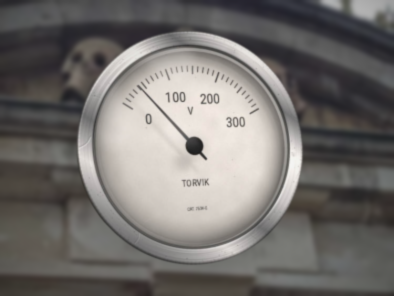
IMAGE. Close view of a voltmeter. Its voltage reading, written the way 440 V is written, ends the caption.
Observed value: 40 V
